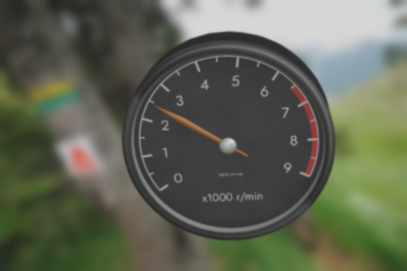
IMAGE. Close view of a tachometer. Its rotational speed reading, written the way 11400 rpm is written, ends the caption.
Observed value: 2500 rpm
